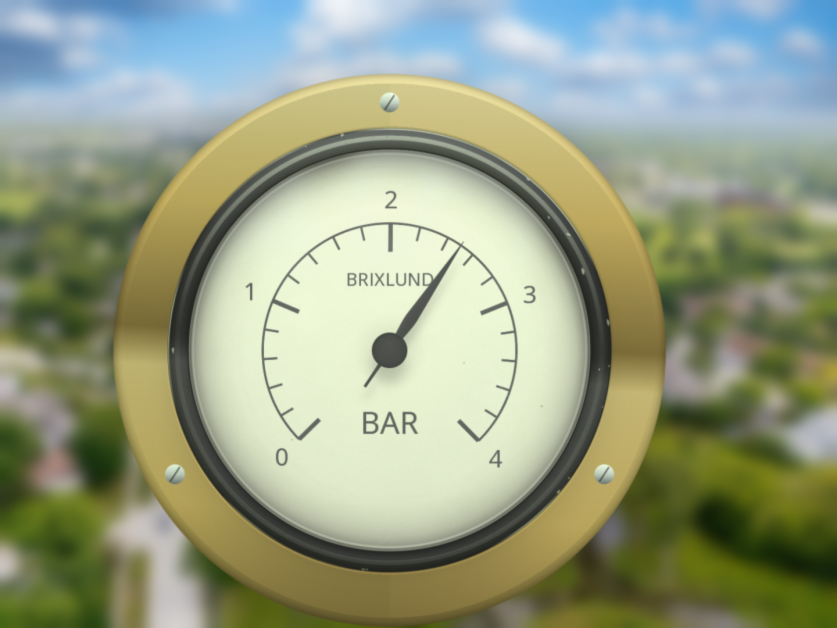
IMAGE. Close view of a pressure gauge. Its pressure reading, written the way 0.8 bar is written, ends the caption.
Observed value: 2.5 bar
